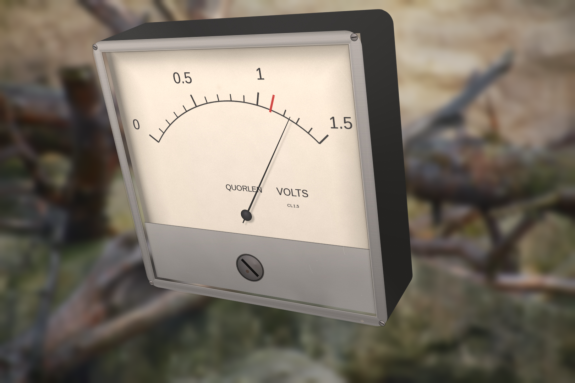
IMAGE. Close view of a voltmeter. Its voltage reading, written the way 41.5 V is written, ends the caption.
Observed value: 1.25 V
